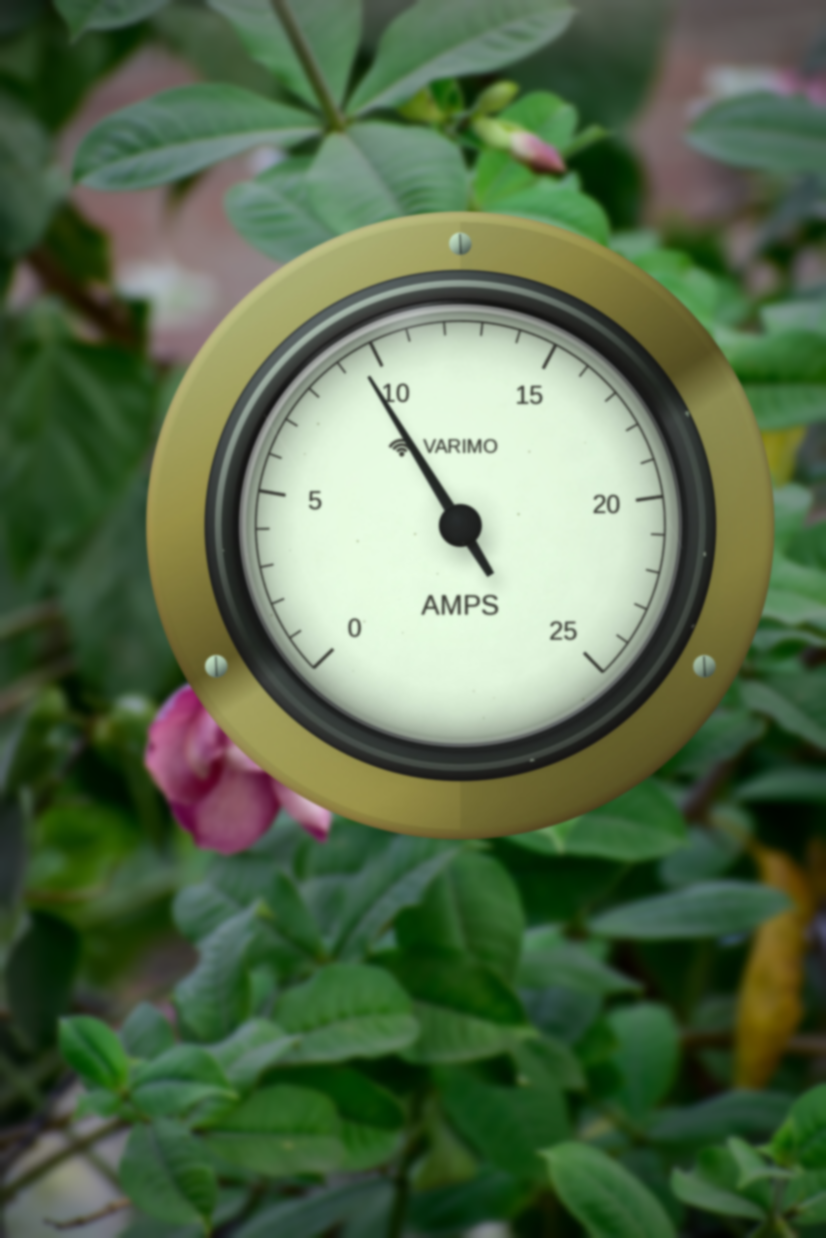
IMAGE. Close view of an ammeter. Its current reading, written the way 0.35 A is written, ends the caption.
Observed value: 9.5 A
